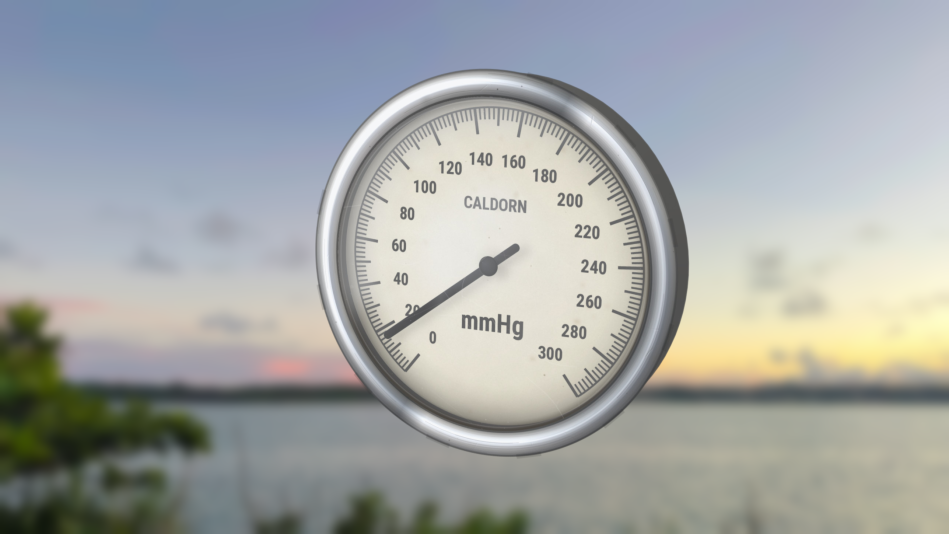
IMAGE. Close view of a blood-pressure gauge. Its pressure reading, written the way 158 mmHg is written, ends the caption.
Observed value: 16 mmHg
